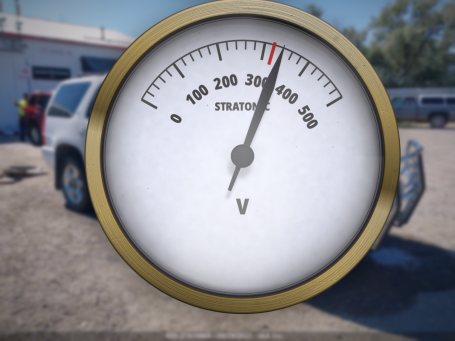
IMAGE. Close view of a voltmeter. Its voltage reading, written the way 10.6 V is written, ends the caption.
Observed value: 340 V
